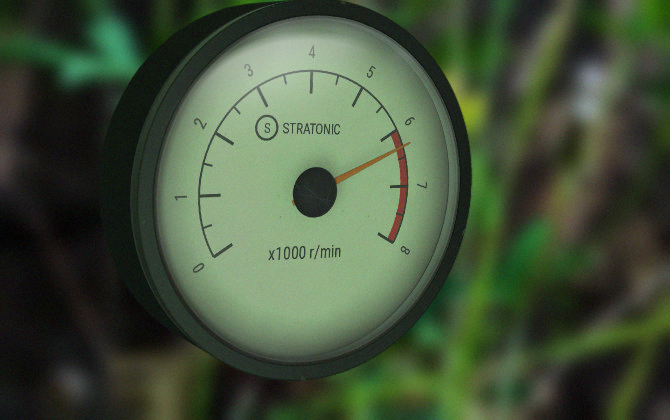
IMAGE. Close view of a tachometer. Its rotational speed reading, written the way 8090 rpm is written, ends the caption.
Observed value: 6250 rpm
